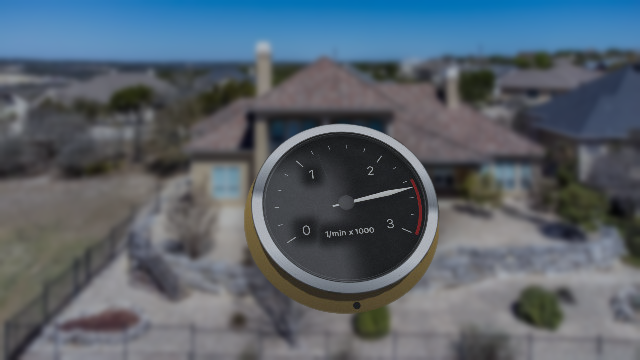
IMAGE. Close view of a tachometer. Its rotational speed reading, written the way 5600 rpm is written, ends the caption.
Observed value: 2500 rpm
